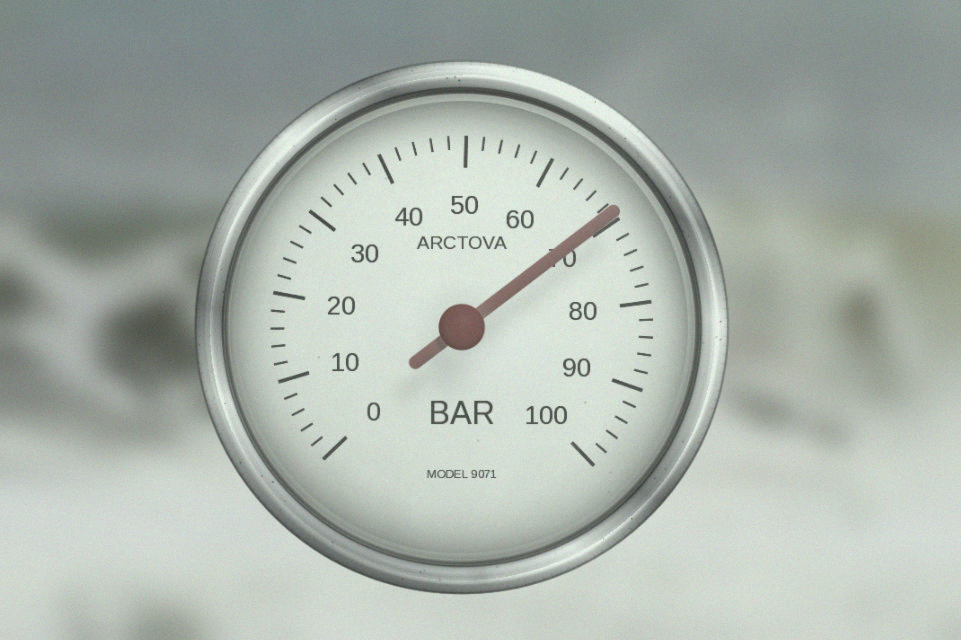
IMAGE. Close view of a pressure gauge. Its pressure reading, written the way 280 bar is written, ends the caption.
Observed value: 69 bar
